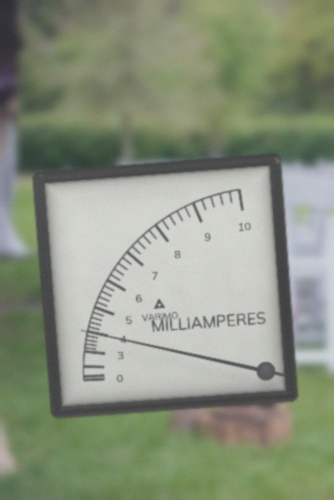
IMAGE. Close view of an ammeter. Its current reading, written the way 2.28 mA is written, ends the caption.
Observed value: 4 mA
